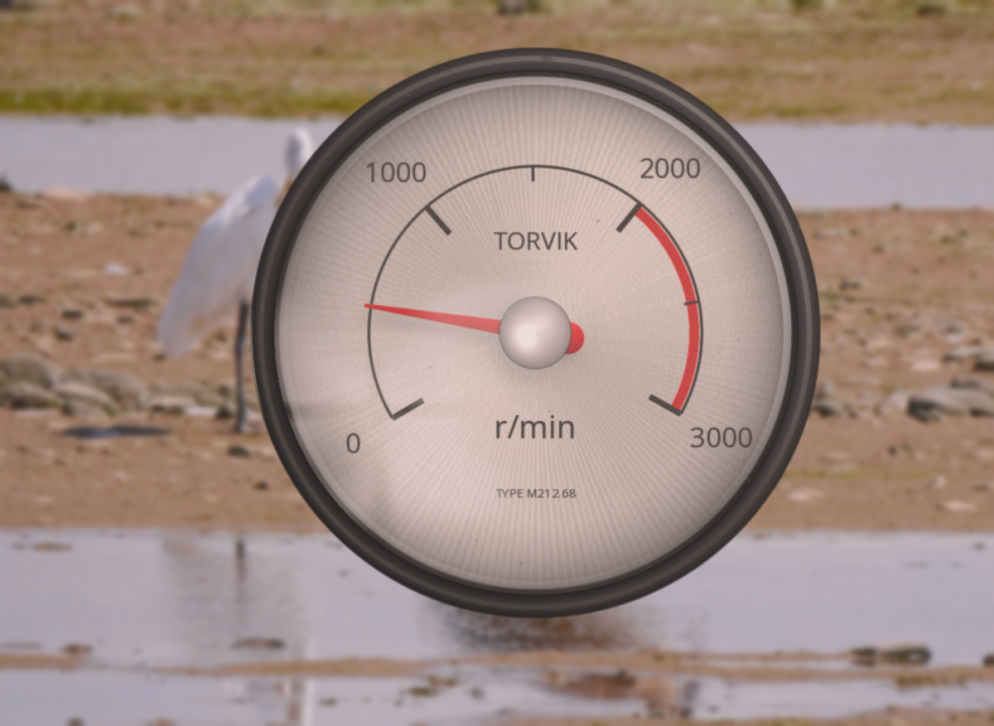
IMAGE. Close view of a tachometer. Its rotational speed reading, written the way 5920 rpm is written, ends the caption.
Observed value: 500 rpm
